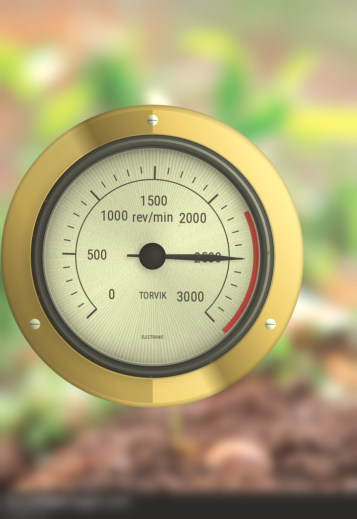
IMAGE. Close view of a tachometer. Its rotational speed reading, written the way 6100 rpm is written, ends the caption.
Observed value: 2500 rpm
